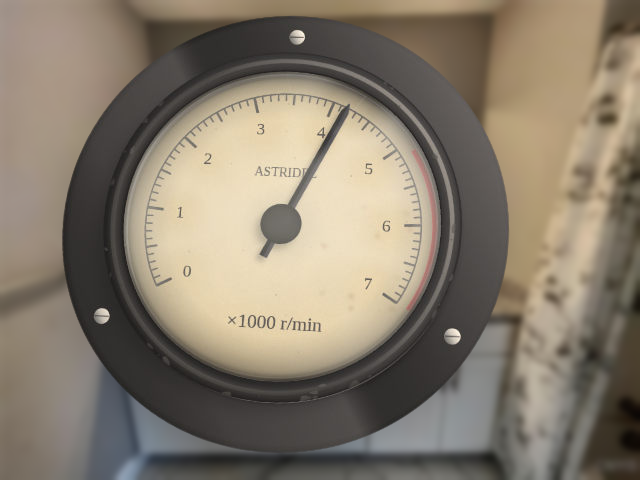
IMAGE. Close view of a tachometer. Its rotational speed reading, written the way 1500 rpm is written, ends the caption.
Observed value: 4200 rpm
